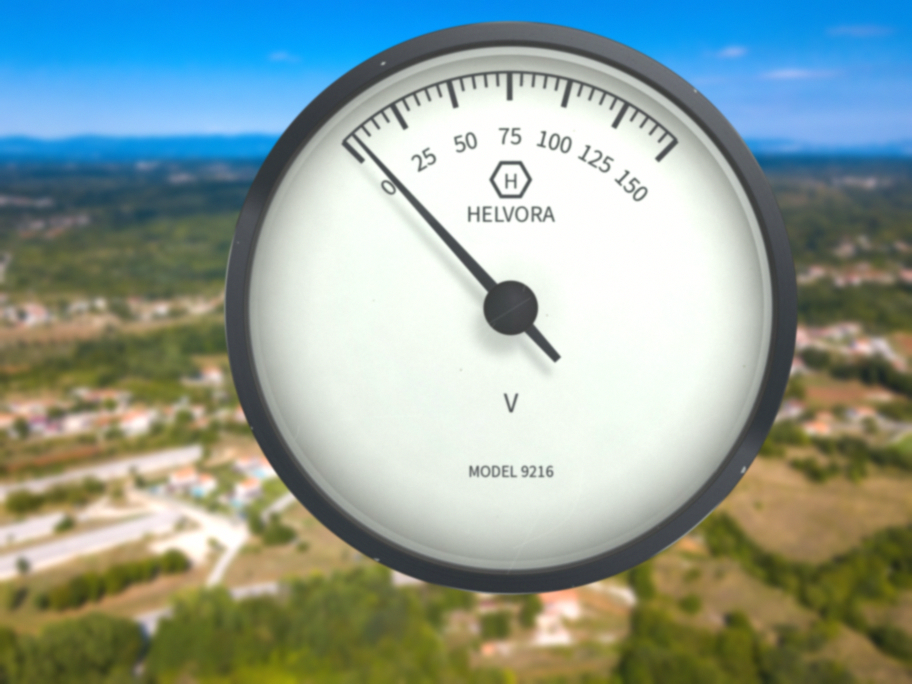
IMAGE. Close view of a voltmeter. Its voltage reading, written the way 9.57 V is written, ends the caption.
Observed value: 5 V
